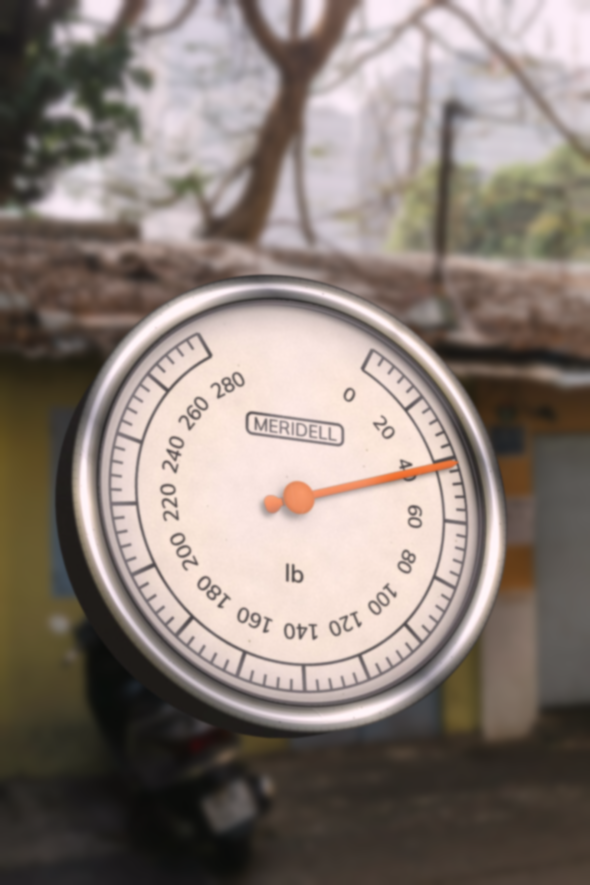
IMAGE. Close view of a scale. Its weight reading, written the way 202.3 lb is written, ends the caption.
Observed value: 42 lb
